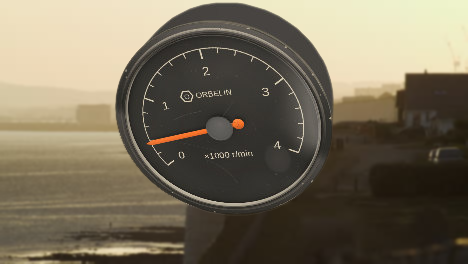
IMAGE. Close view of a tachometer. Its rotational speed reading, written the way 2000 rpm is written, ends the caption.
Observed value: 400 rpm
